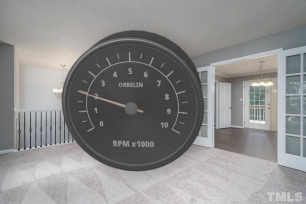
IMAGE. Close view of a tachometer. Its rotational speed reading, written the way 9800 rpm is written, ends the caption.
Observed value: 2000 rpm
